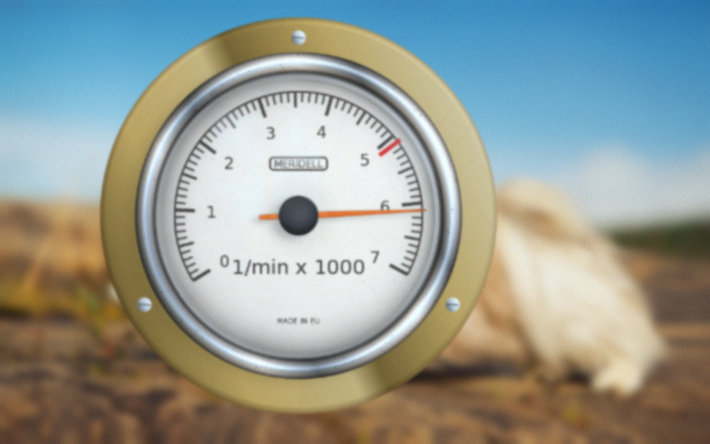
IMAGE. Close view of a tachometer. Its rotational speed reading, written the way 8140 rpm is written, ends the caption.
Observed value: 6100 rpm
